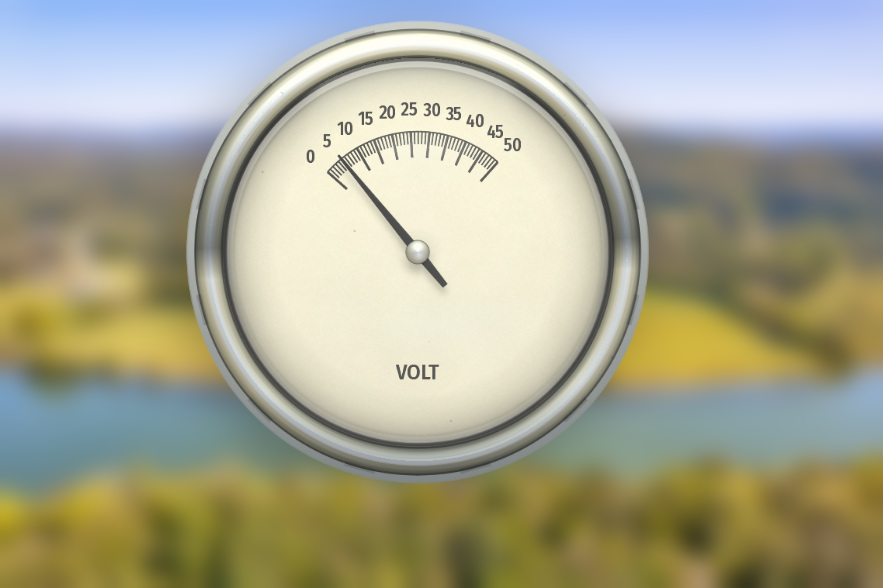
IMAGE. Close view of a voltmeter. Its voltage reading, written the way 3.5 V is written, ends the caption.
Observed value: 5 V
